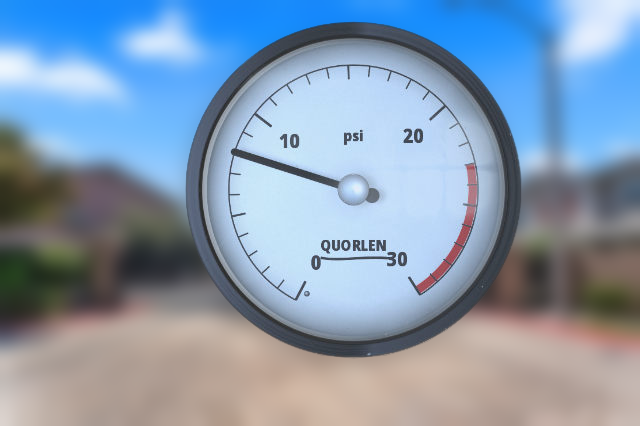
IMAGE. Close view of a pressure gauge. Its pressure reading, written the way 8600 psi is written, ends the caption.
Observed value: 8 psi
